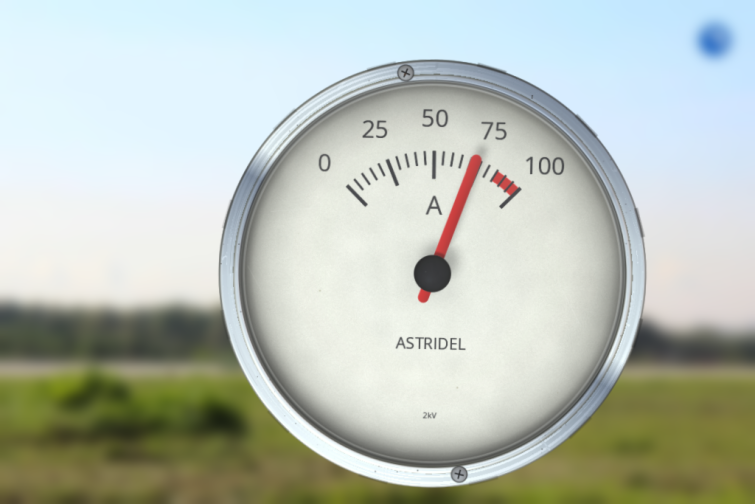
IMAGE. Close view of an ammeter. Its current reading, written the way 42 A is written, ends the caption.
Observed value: 72.5 A
